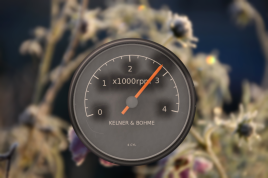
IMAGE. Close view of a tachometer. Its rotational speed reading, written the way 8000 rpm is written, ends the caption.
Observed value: 2800 rpm
